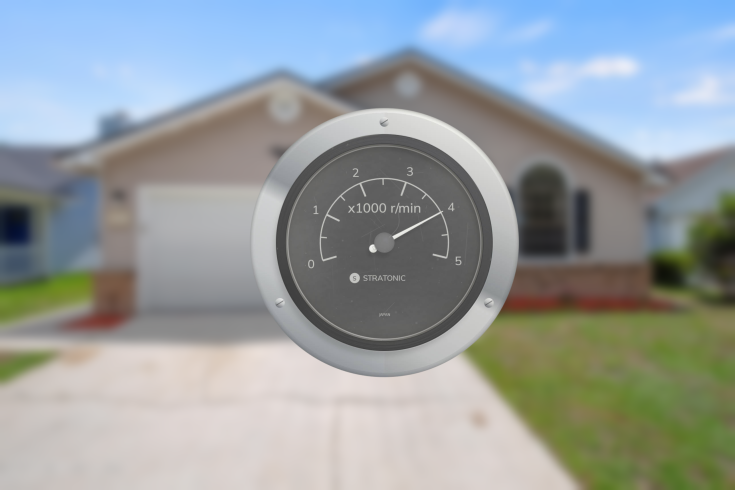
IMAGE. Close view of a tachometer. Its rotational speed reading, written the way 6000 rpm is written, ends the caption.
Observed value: 4000 rpm
